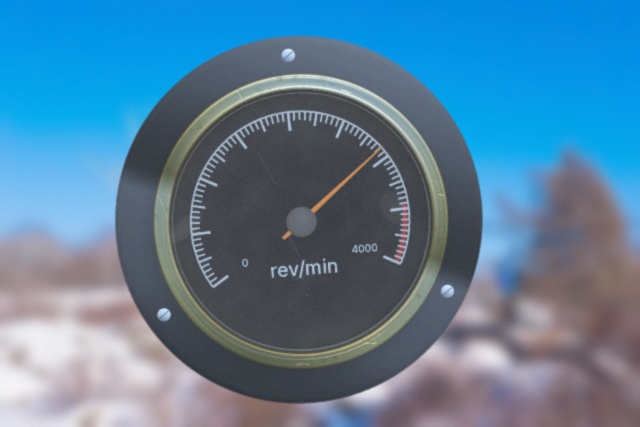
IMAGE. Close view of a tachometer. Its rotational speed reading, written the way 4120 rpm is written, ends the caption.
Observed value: 2900 rpm
